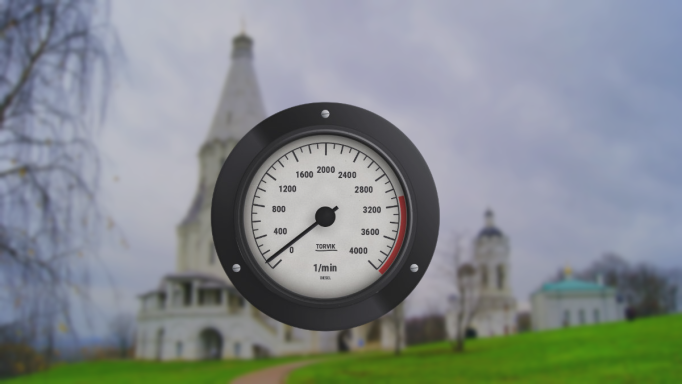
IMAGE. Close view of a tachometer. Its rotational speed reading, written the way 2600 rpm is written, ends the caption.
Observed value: 100 rpm
